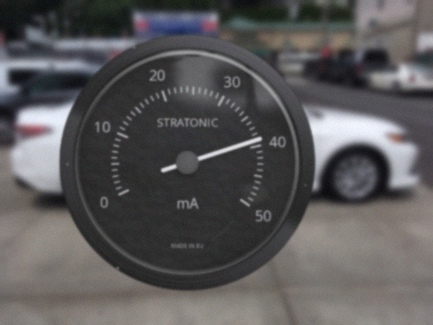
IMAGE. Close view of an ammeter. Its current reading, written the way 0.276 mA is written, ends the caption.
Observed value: 39 mA
